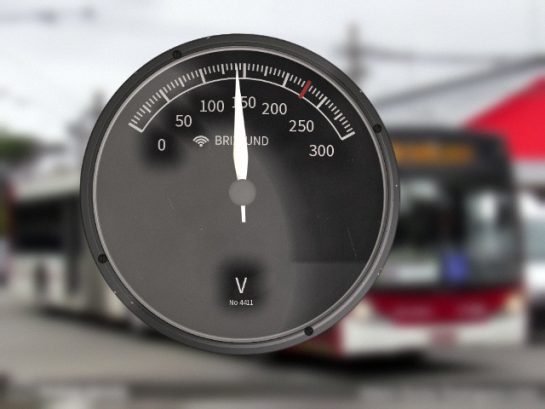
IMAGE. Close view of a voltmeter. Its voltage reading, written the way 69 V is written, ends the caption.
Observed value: 140 V
